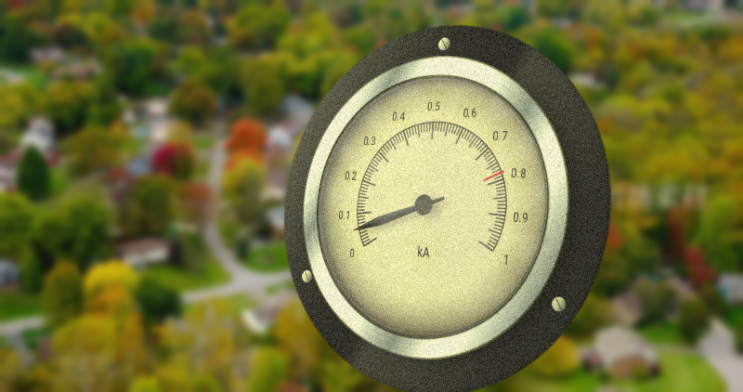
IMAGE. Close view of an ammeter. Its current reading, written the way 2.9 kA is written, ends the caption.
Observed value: 0.05 kA
